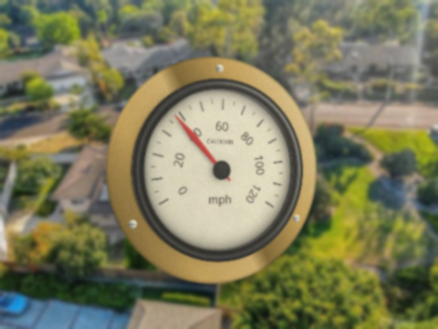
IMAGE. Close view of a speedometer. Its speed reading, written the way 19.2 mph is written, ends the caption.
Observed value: 37.5 mph
